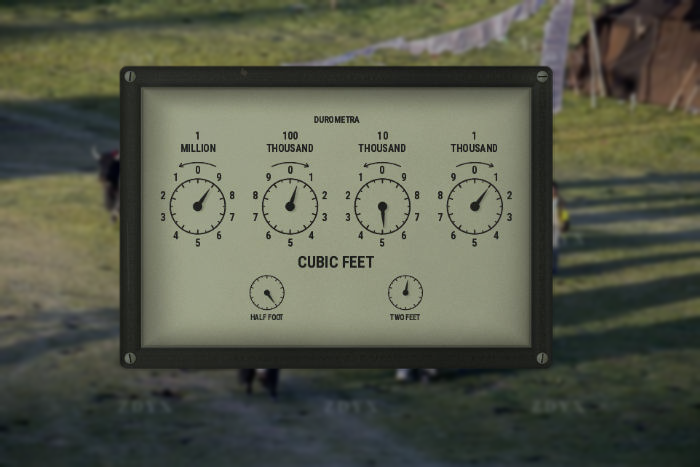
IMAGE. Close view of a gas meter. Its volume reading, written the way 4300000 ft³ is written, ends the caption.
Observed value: 905100 ft³
